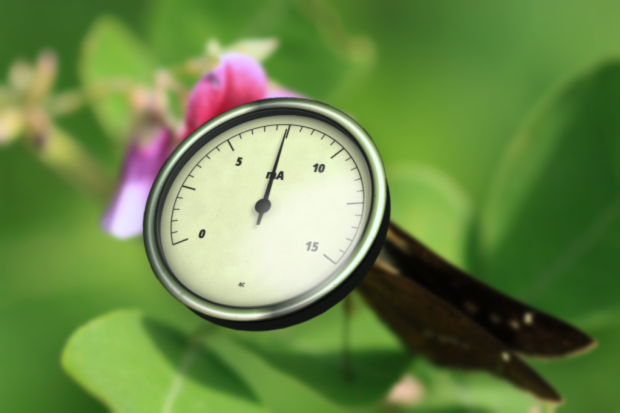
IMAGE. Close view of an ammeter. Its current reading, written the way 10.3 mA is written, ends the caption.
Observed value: 7.5 mA
